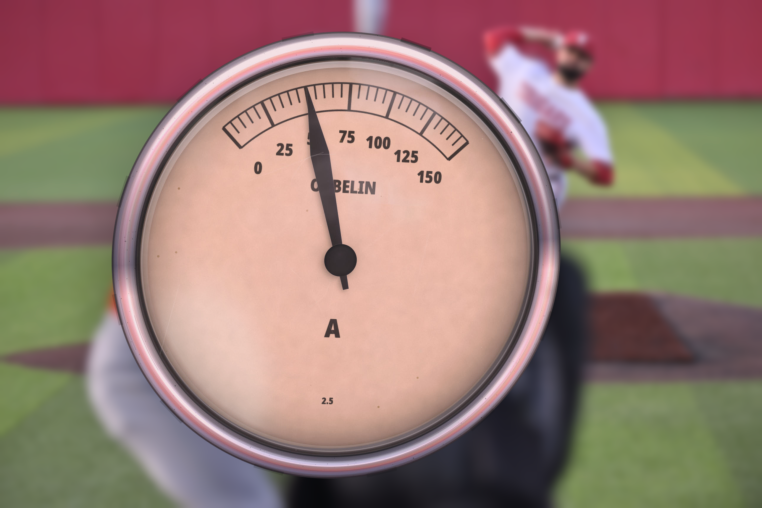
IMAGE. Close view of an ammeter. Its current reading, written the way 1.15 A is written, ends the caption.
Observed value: 50 A
